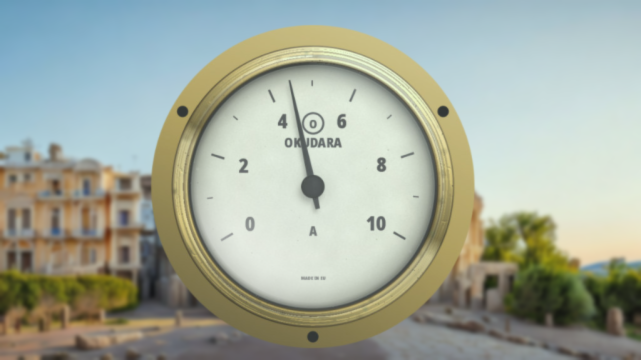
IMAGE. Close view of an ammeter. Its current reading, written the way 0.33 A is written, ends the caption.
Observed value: 4.5 A
